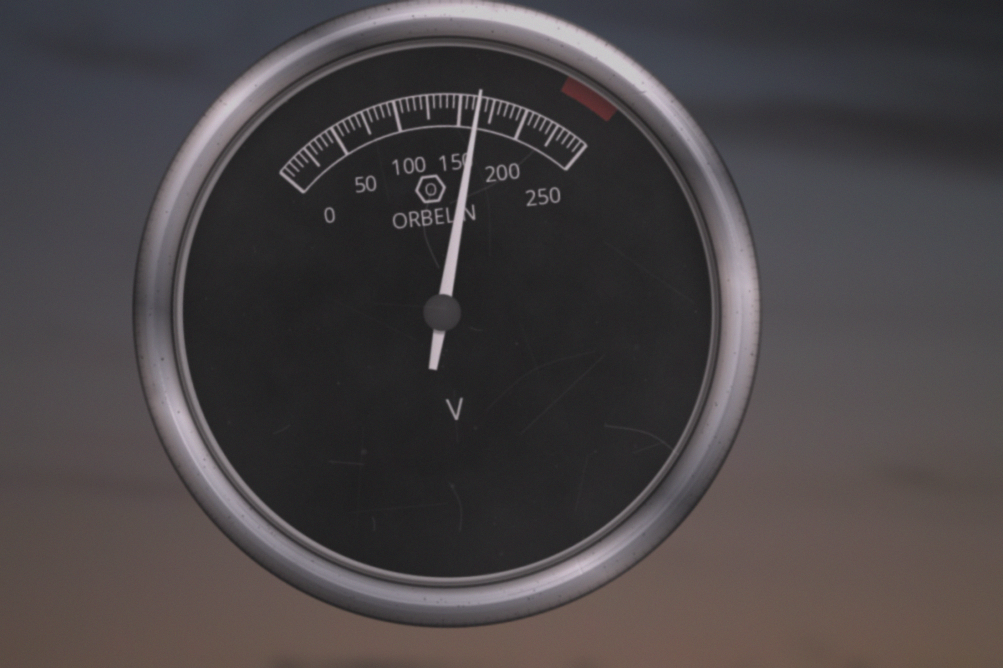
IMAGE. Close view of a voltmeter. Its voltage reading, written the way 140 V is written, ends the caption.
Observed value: 165 V
